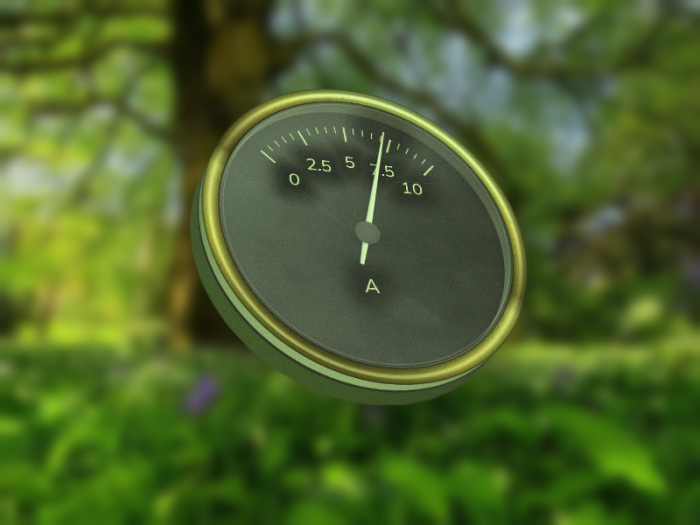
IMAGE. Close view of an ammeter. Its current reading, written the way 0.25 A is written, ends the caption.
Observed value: 7 A
